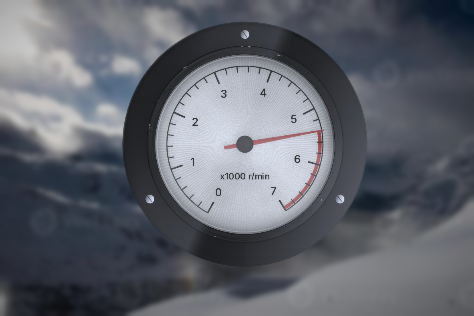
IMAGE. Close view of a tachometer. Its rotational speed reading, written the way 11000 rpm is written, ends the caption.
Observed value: 5400 rpm
